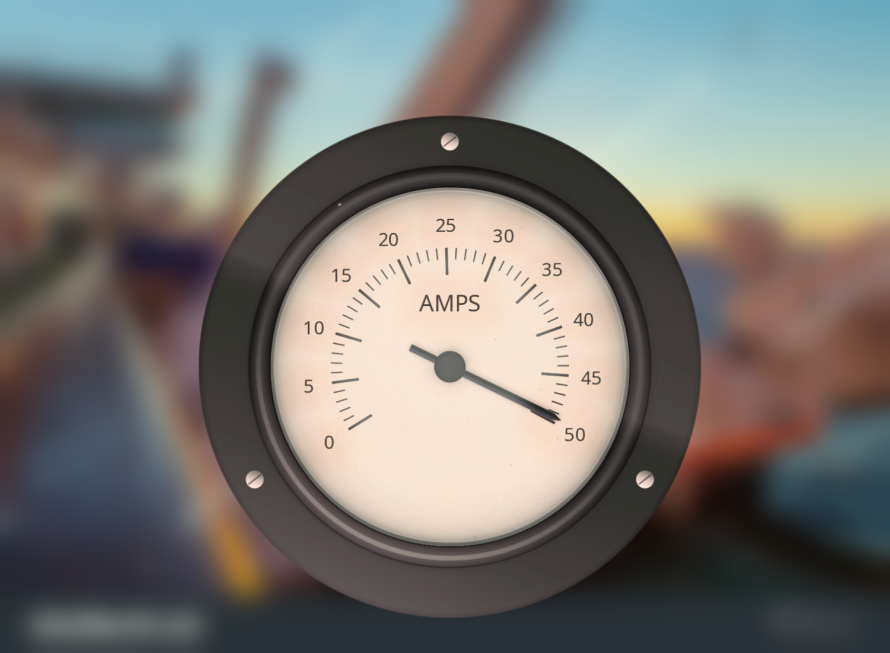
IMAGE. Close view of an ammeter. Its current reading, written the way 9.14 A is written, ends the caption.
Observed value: 49.5 A
